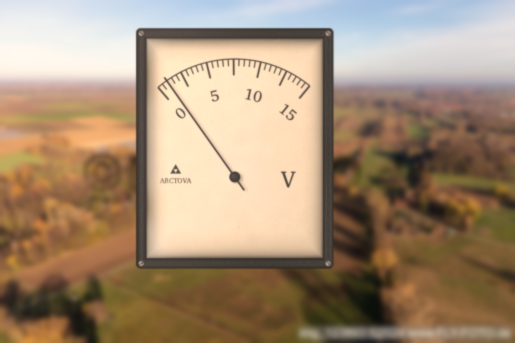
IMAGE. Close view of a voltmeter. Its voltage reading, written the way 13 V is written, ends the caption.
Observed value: 1 V
